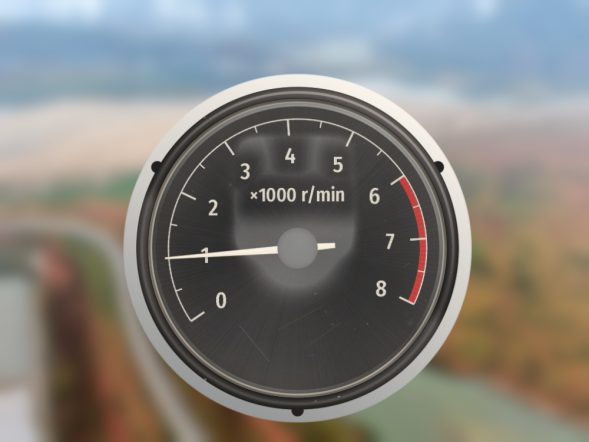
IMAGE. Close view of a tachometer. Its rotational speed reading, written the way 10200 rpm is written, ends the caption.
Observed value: 1000 rpm
